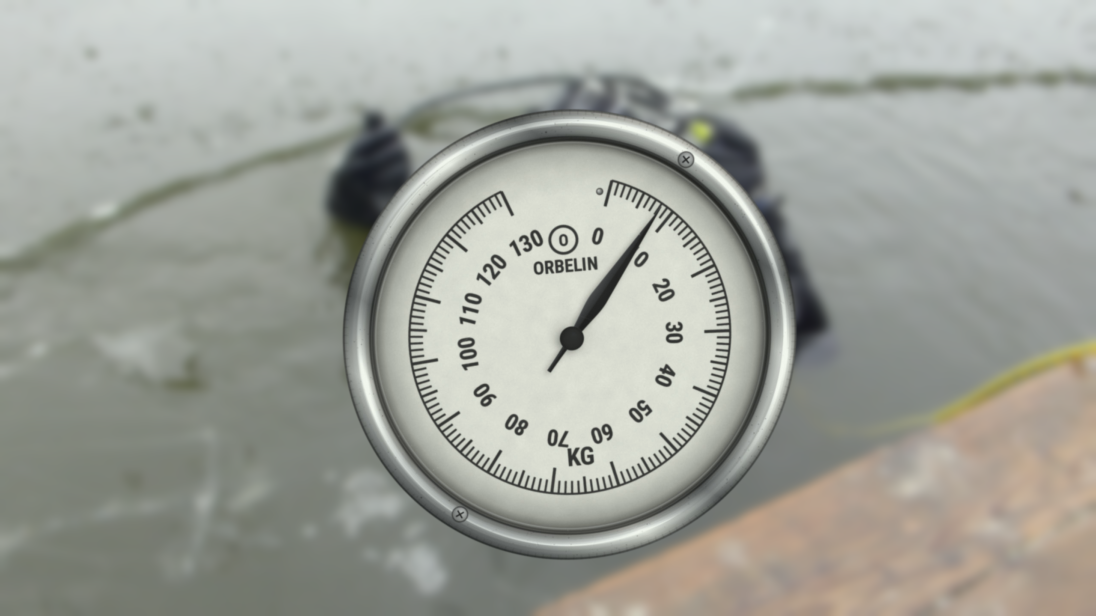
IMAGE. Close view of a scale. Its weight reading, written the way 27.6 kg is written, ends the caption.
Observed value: 8 kg
